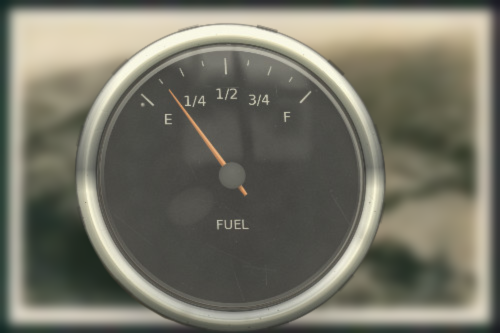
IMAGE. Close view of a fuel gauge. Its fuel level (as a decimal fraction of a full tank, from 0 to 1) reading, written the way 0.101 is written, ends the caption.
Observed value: 0.125
